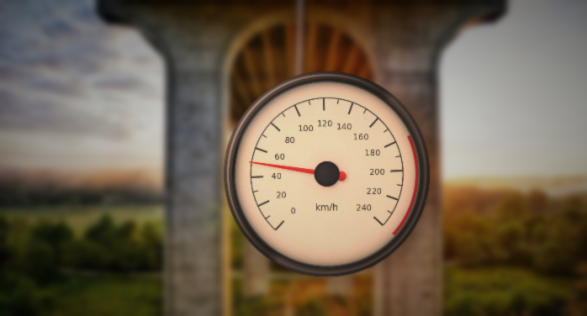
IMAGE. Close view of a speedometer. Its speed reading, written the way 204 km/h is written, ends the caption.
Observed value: 50 km/h
